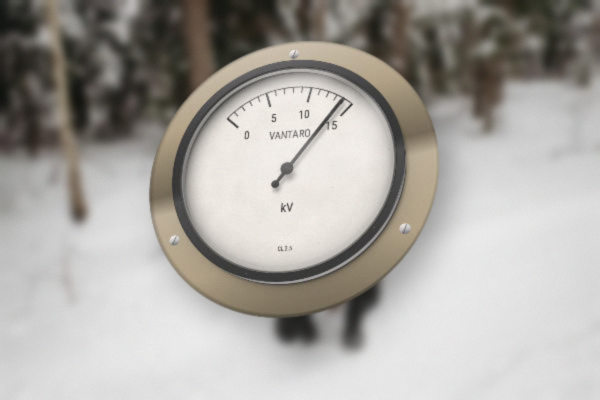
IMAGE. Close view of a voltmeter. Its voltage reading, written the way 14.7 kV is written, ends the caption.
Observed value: 14 kV
